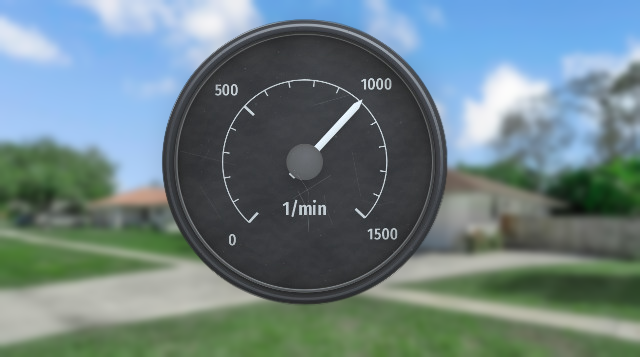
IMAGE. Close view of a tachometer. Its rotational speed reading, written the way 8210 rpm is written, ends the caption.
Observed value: 1000 rpm
